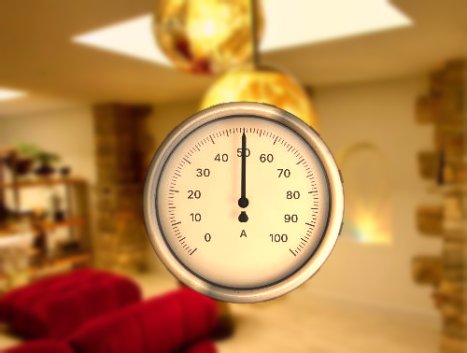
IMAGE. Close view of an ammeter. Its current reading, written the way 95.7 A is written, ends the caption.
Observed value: 50 A
